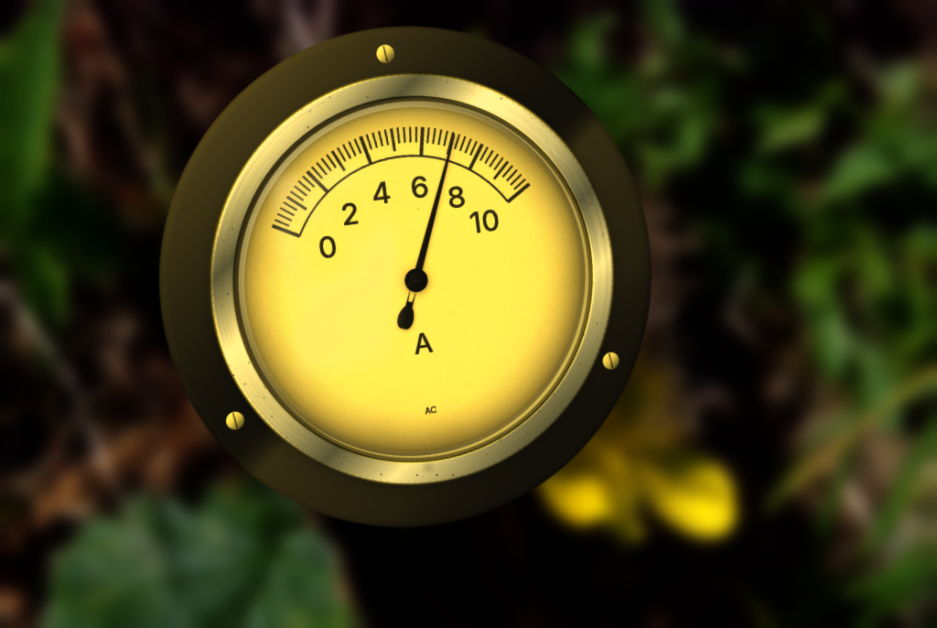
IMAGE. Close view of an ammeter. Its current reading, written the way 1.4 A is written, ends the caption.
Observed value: 7 A
